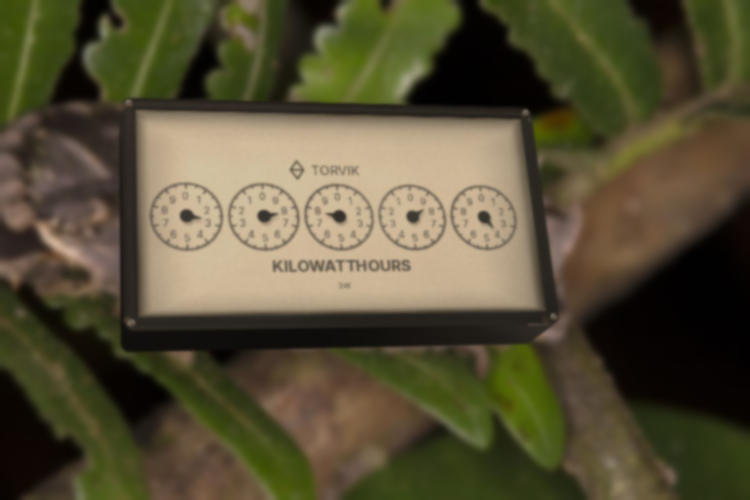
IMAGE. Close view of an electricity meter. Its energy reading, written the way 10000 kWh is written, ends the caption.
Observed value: 27784 kWh
